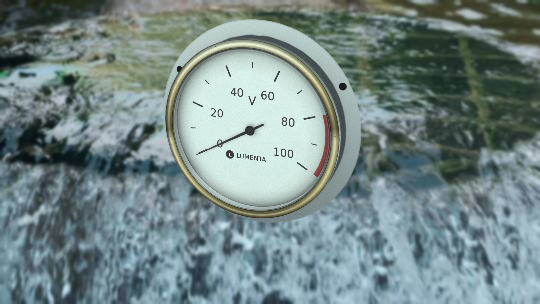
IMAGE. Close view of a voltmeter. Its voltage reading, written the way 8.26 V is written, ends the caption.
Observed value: 0 V
